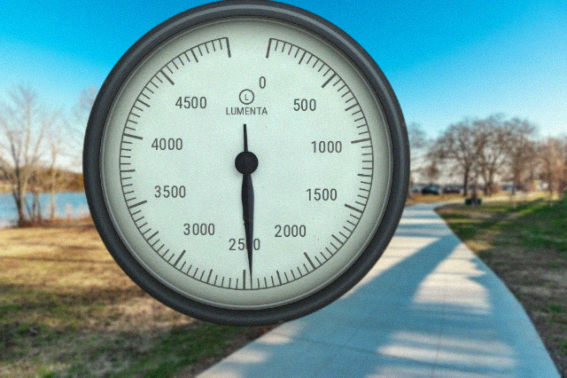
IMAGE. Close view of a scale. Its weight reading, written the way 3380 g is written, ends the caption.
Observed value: 2450 g
